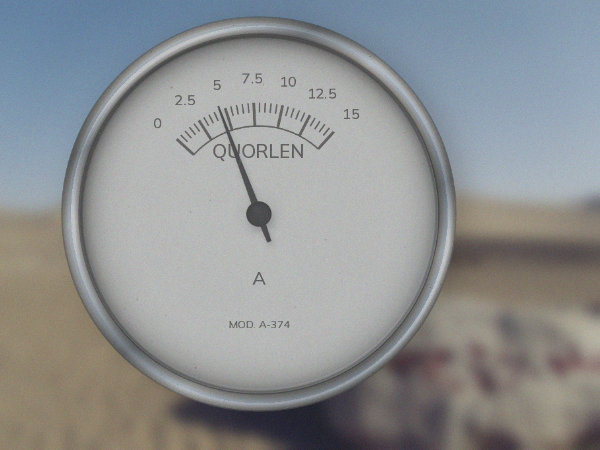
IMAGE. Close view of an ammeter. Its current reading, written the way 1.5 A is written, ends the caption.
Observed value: 4.5 A
